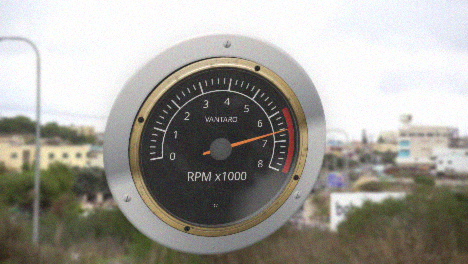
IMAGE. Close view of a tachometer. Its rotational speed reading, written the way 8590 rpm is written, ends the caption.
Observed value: 6600 rpm
